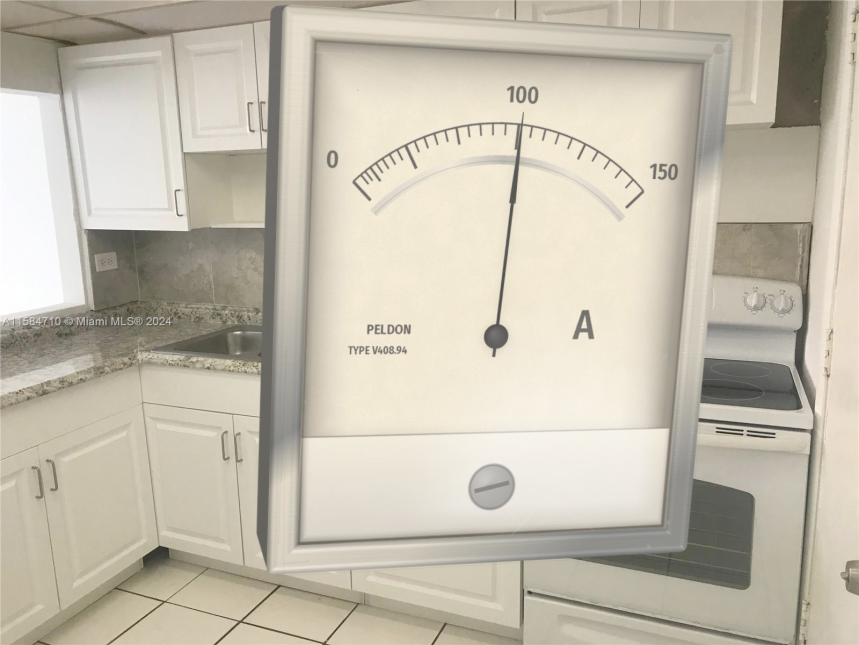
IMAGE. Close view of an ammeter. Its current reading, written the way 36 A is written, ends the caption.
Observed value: 100 A
